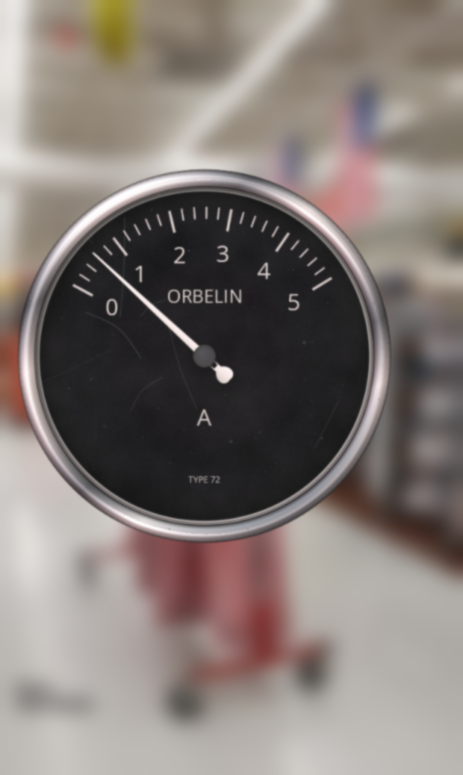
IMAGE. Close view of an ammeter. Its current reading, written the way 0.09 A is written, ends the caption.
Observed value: 0.6 A
